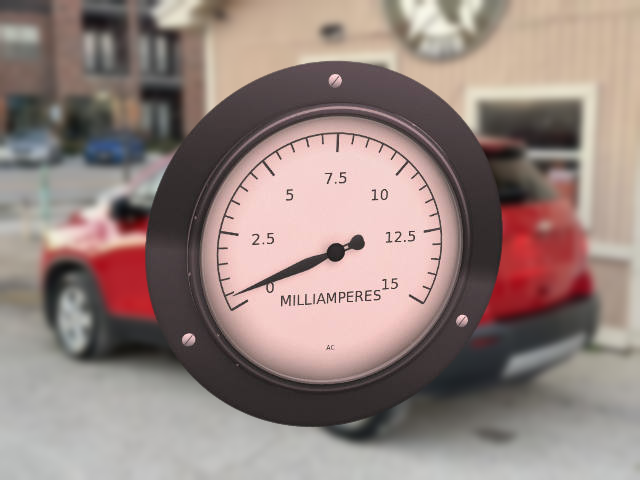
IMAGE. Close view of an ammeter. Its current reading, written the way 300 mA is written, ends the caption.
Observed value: 0.5 mA
